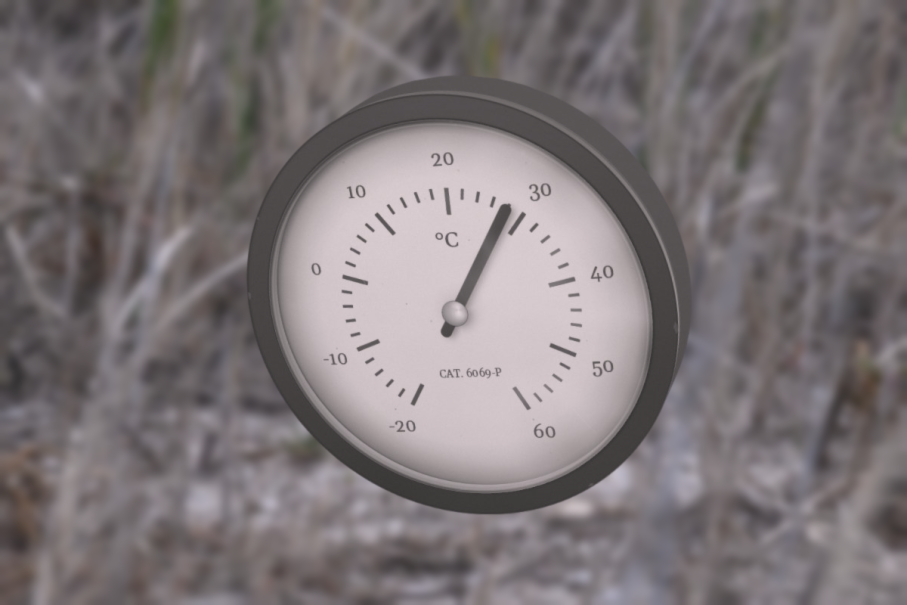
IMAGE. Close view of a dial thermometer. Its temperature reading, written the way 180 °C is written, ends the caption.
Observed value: 28 °C
